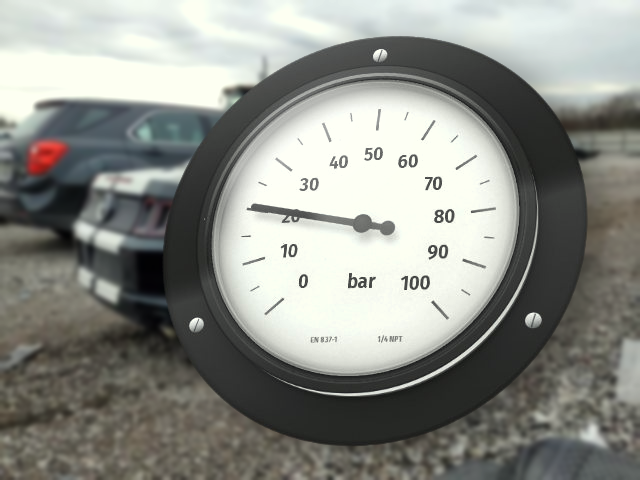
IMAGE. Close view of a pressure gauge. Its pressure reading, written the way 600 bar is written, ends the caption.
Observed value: 20 bar
